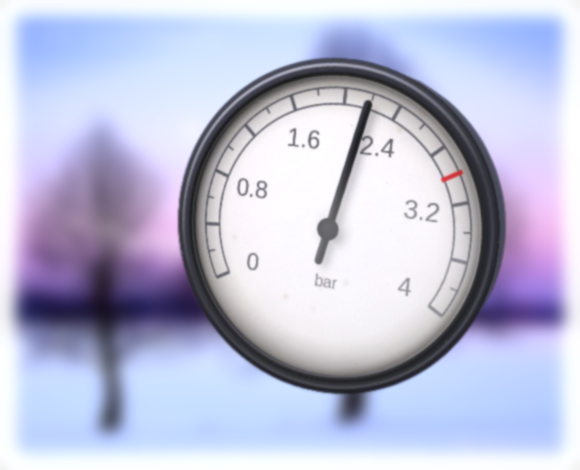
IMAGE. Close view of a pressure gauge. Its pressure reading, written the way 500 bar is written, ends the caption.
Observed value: 2.2 bar
